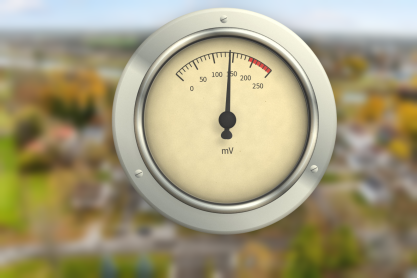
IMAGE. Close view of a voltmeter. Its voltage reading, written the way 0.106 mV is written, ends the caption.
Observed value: 140 mV
